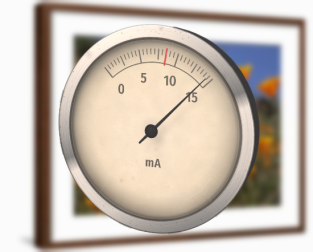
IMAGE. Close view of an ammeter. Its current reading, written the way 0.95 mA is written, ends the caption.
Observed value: 14.5 mA
